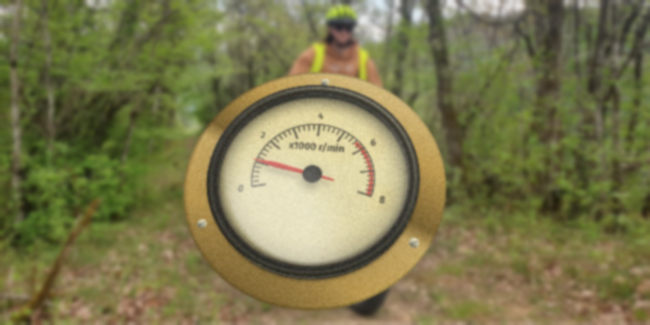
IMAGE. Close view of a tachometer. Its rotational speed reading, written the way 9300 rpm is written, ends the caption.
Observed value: 1000 rpm
